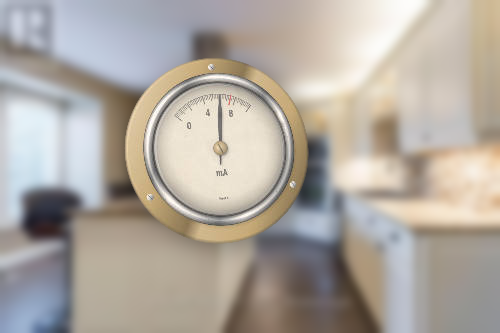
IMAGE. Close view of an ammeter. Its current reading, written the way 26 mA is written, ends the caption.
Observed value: 6 mA
